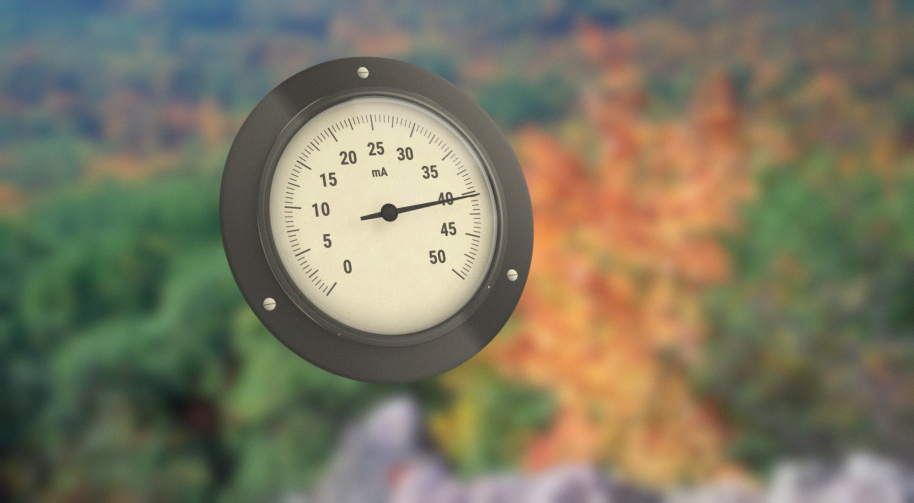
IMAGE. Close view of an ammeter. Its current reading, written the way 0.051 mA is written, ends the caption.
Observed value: 40.5 mA
